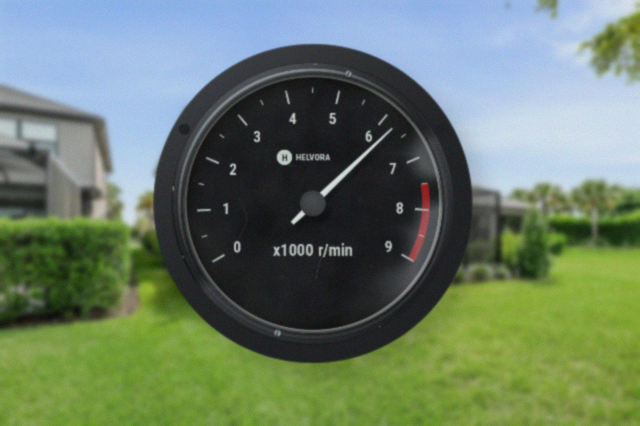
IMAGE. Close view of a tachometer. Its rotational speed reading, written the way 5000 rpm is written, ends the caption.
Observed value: 6250 rpm
